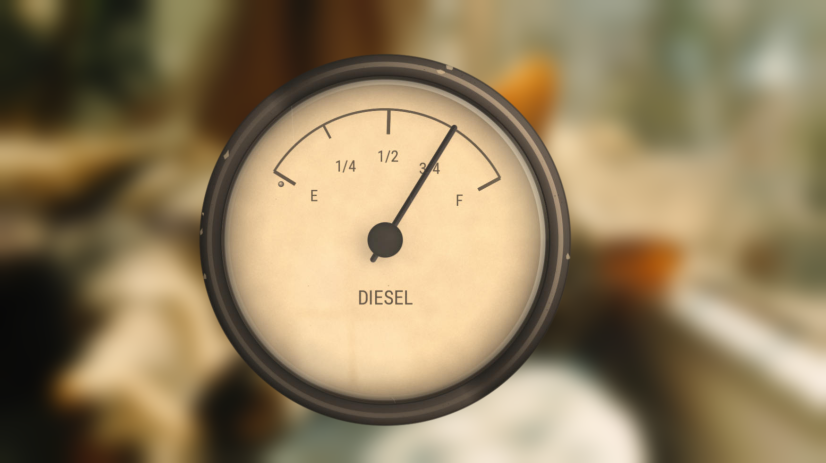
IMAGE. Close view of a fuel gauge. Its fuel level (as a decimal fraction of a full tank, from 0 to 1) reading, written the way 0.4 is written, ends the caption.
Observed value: 0.75
